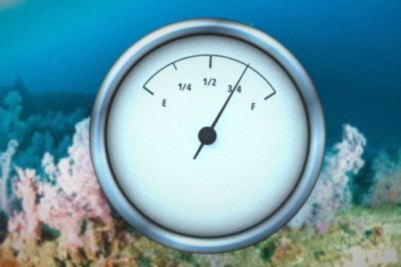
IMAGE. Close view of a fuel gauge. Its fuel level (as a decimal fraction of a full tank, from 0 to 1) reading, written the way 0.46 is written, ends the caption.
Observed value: 0.75
